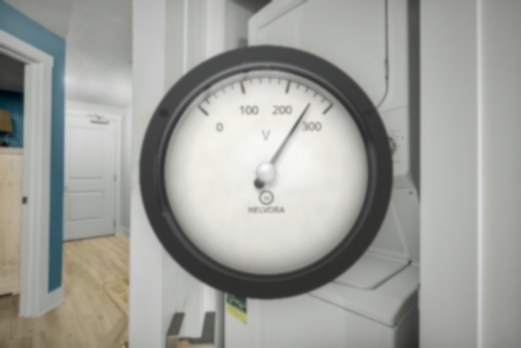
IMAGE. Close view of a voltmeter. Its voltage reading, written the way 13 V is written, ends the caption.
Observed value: 260 V
